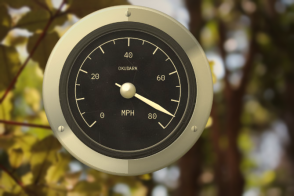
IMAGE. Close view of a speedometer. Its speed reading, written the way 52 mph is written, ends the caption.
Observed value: 75 mph
